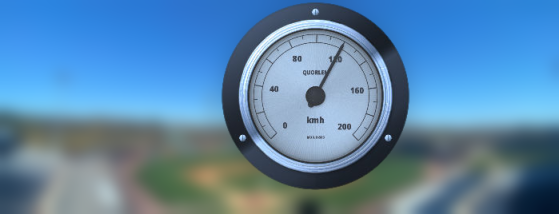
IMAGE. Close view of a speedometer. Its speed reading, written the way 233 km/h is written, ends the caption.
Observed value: 120 km/h
